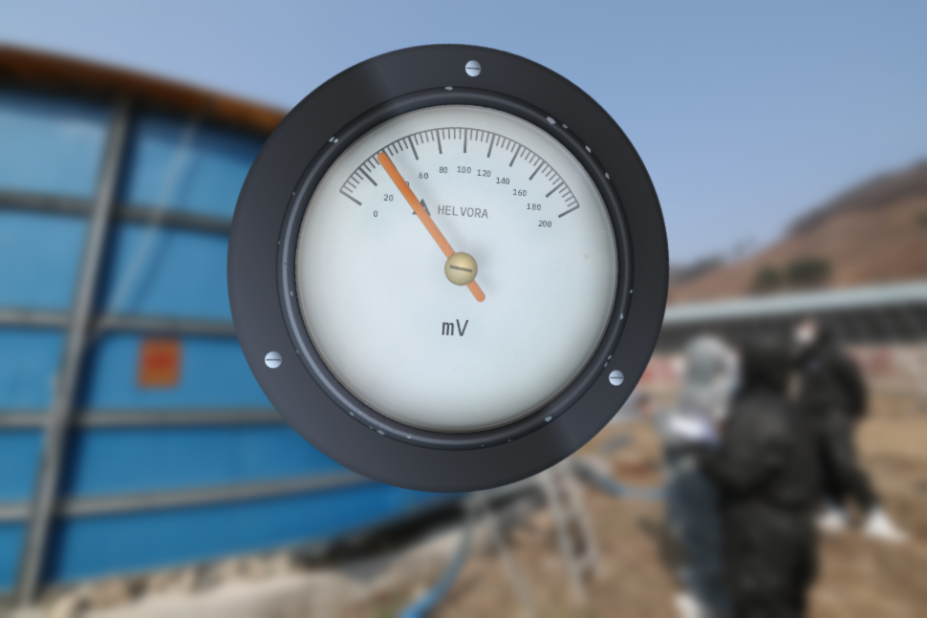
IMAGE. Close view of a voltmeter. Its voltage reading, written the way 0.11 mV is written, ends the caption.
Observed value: 36 mV
